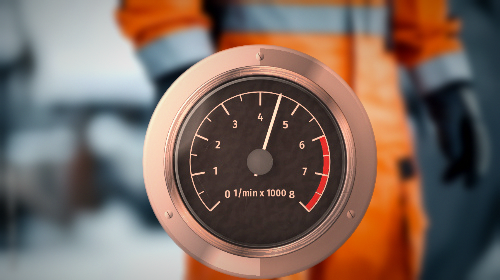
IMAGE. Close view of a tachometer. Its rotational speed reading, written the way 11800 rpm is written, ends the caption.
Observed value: 4500 rpm
